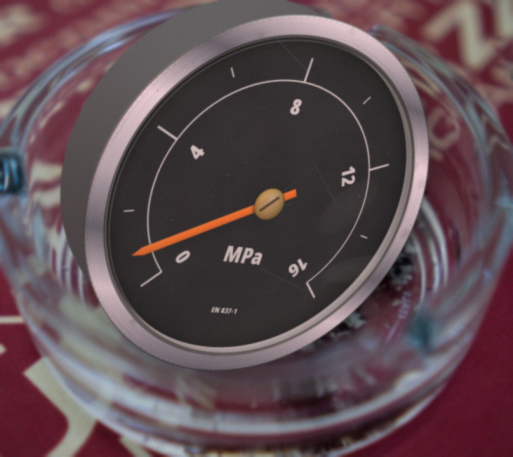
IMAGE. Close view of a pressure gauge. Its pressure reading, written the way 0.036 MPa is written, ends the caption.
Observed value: 1 MPa
